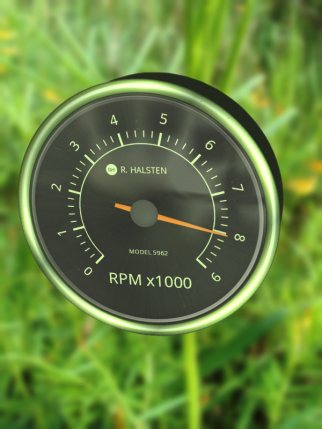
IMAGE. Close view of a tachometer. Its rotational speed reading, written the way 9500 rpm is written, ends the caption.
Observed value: 8000 rpm
